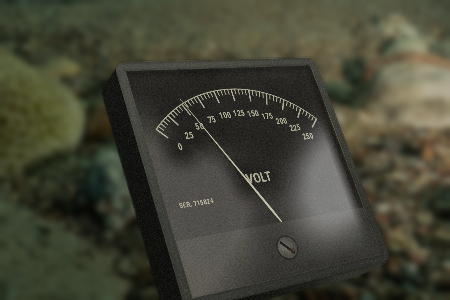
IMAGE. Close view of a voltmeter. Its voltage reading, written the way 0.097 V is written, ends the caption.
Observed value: 50 V
